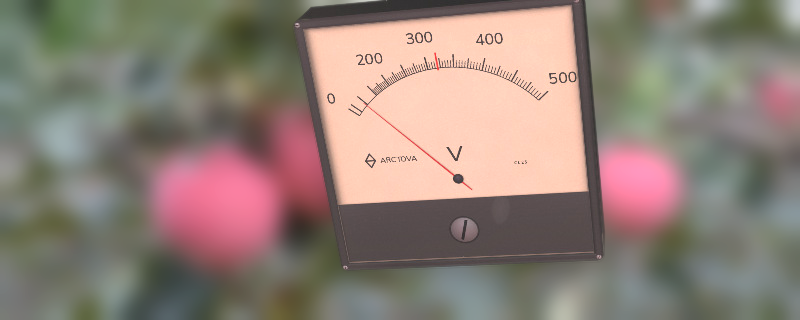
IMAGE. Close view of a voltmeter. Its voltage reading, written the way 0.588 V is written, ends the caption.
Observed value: 100 V
